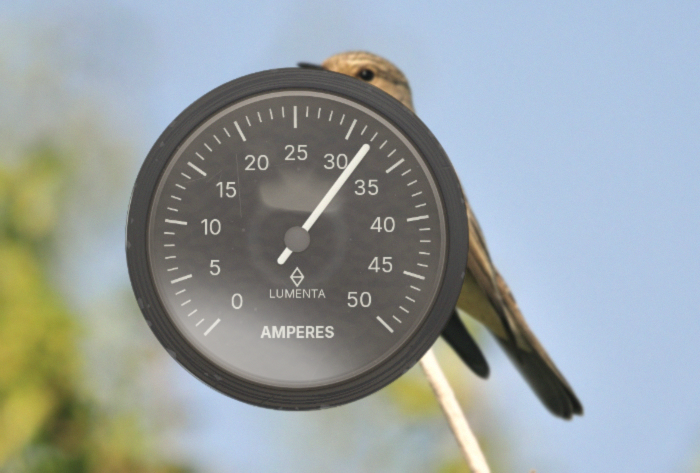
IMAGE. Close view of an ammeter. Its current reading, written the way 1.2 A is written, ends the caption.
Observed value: 32 A
